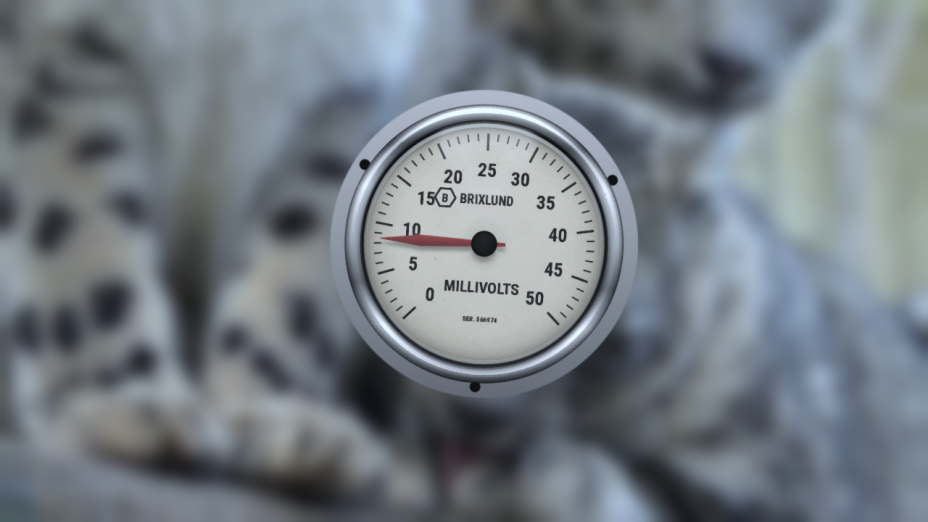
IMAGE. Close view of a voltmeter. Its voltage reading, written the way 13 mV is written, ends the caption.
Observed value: 8.5 mV
